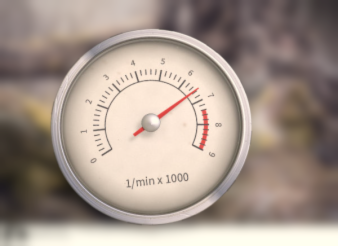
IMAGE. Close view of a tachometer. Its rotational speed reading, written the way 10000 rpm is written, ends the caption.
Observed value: 6600 rpm
